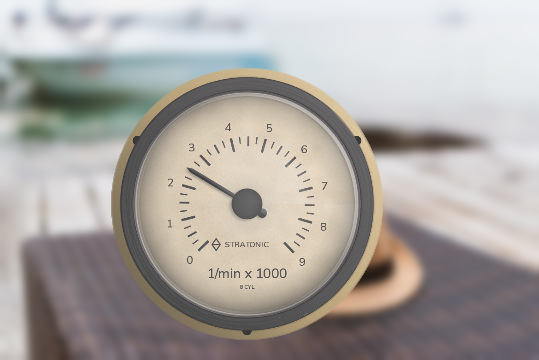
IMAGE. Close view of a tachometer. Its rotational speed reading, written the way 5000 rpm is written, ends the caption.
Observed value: 2500 rpm
